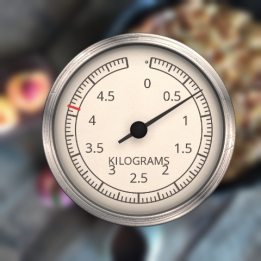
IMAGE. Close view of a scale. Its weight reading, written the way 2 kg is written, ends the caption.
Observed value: 0.7 kg
